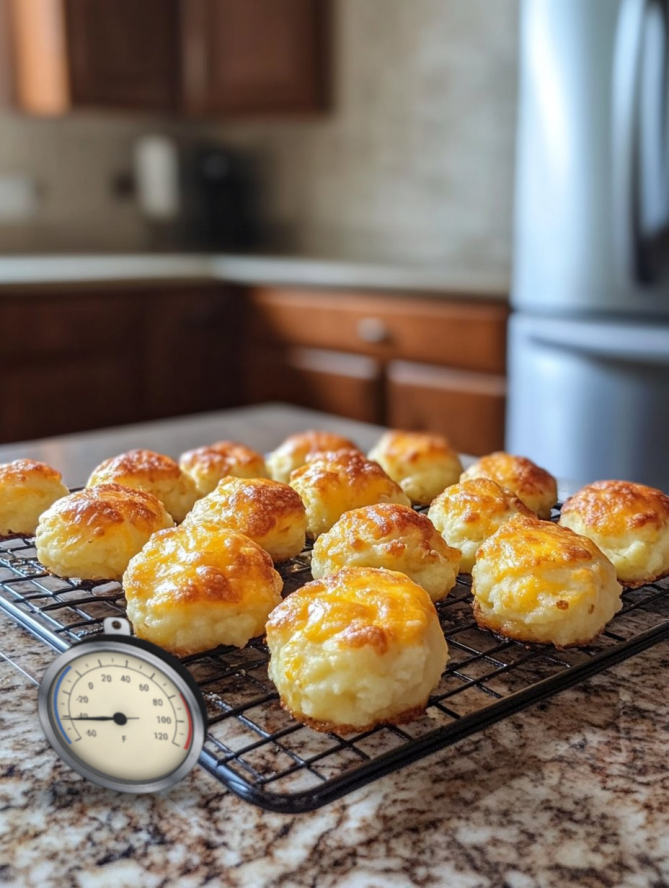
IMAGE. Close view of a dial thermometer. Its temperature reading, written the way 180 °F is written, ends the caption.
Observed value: -40 °F
